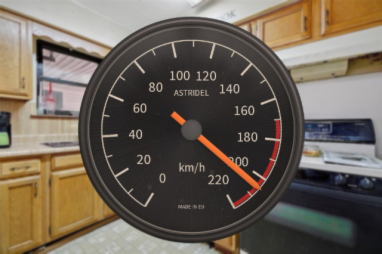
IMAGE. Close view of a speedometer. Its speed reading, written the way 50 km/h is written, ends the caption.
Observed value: 205 km/h
